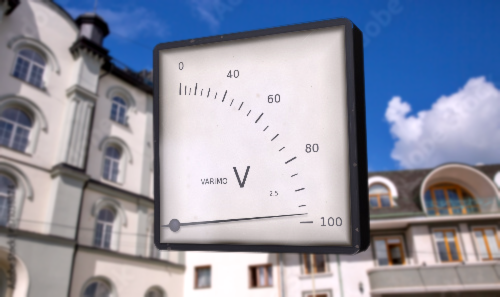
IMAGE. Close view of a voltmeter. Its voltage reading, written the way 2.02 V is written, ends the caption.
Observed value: 97.5 V
